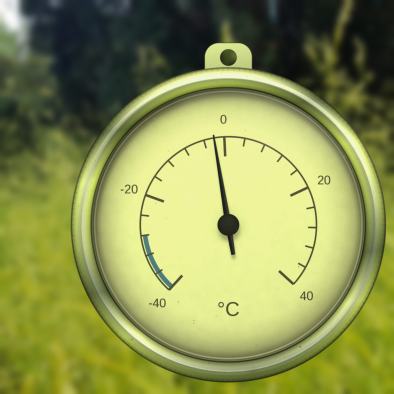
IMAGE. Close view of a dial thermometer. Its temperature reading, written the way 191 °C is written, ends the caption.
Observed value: -2 °C
